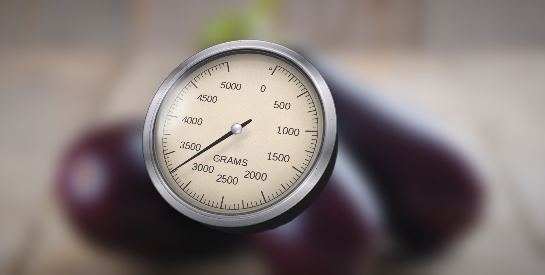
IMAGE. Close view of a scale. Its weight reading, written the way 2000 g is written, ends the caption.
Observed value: 3250 g
